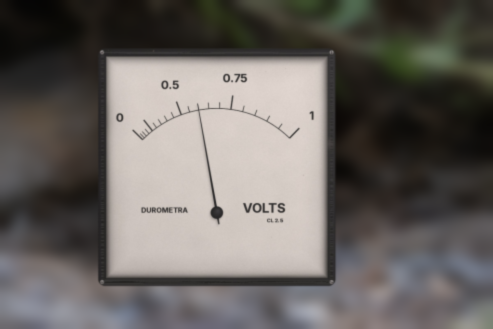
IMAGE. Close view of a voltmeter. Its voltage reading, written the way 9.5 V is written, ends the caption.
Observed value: 0.6 V
